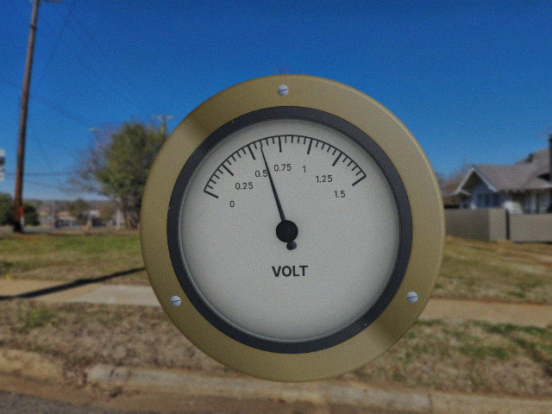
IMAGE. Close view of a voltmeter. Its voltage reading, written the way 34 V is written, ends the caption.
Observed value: 0.6 V
